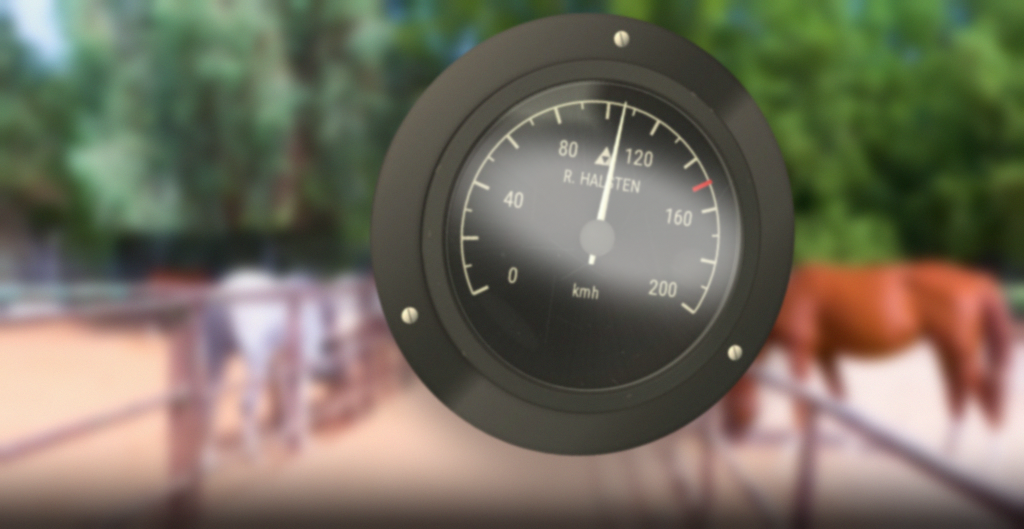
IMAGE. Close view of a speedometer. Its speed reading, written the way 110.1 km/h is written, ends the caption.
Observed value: 105 km/h
